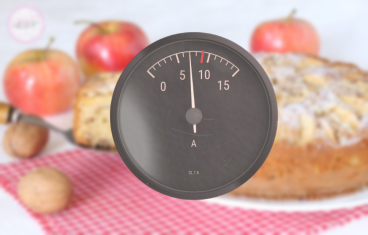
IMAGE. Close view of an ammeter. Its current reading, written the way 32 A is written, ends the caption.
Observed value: 7 A
